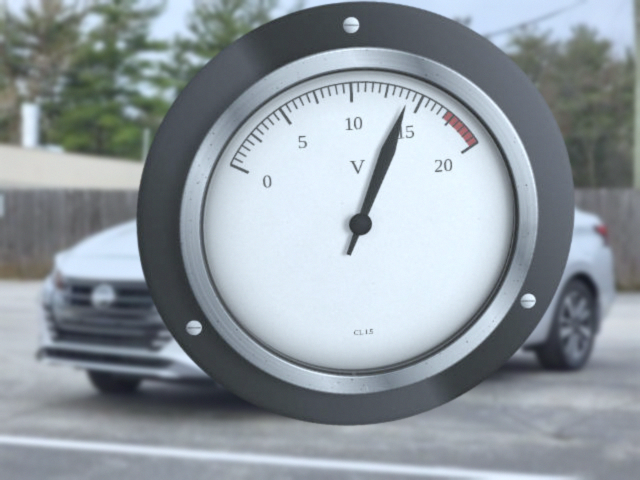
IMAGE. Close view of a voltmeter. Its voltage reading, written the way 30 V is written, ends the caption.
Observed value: 14 V
